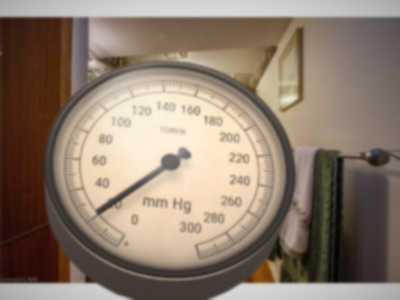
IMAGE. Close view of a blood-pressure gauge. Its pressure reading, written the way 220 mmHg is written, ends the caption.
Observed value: 20 mmHg
